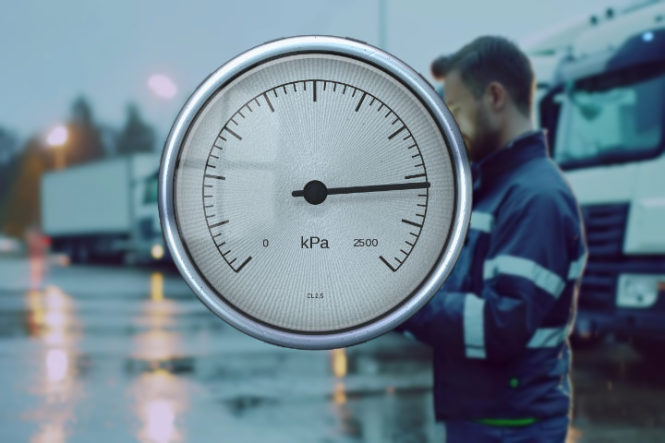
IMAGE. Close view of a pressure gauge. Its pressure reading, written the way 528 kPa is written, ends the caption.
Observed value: 2050 kPa
